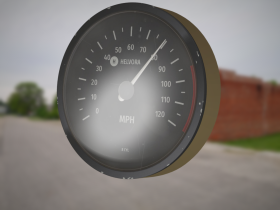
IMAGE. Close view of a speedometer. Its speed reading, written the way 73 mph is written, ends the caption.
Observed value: 80 mph
